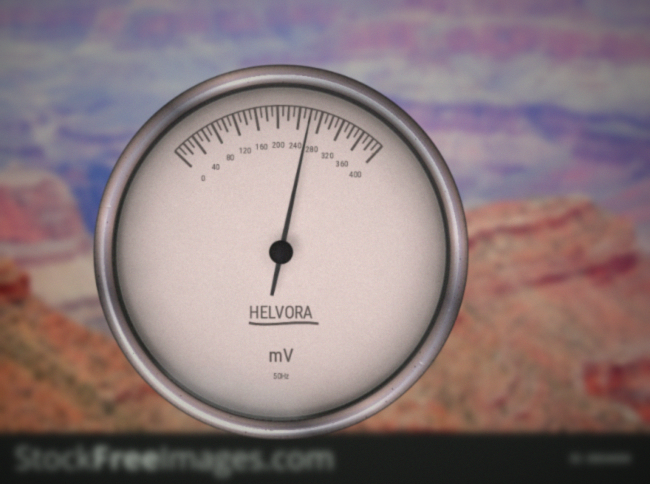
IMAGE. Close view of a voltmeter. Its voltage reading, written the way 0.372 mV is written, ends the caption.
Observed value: 260 mV
